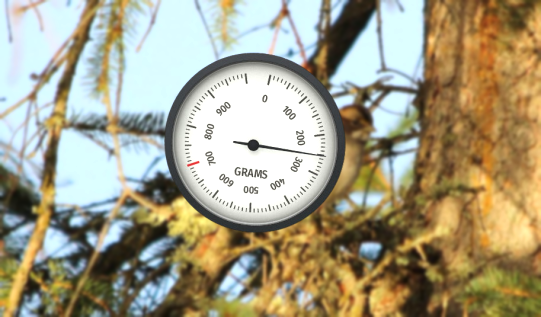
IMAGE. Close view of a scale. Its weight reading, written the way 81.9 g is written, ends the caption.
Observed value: 250 g
